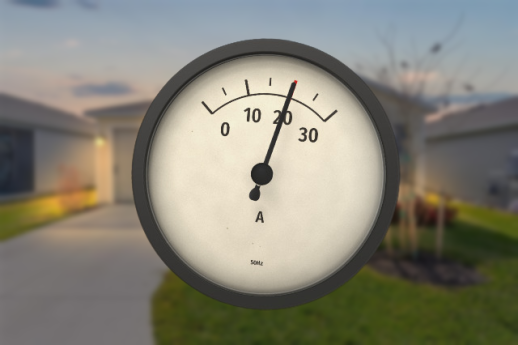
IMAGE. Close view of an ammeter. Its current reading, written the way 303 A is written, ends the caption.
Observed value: 20 A
